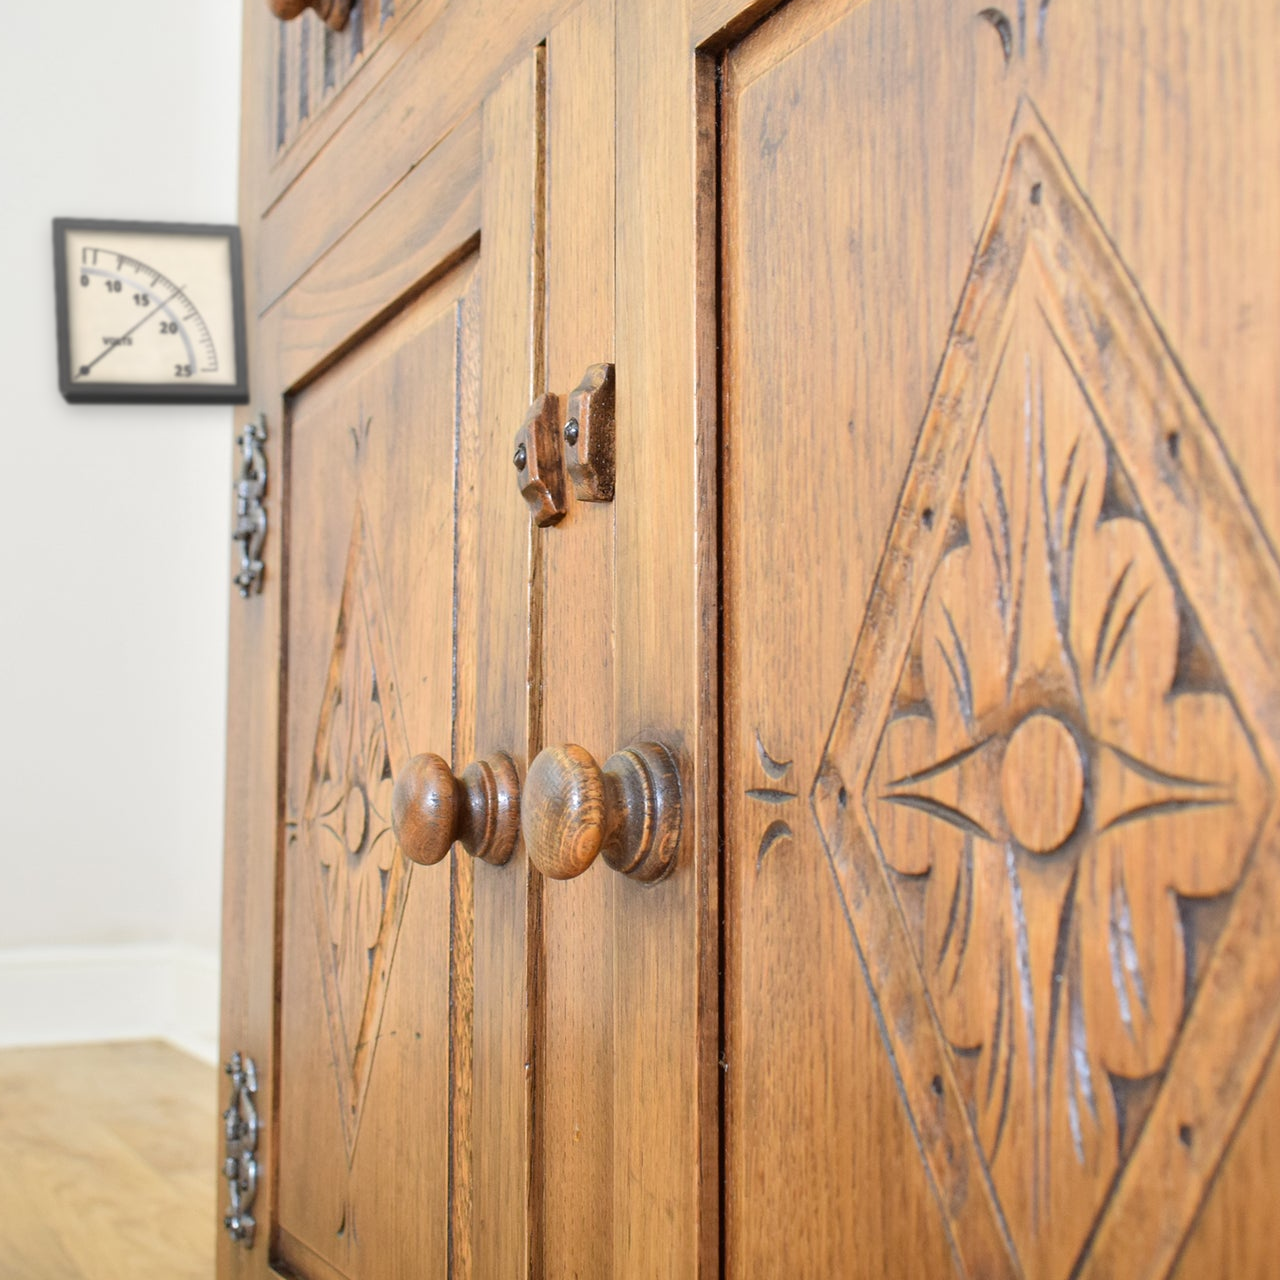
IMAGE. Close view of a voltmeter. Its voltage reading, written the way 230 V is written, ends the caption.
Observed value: 17.5 V
